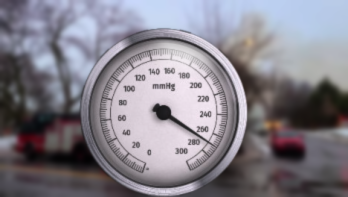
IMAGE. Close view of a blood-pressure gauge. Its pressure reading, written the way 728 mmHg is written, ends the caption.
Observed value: 270 mmHg
